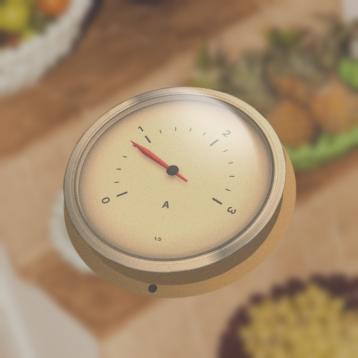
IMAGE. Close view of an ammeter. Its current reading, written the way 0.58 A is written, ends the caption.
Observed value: 0.8 A
